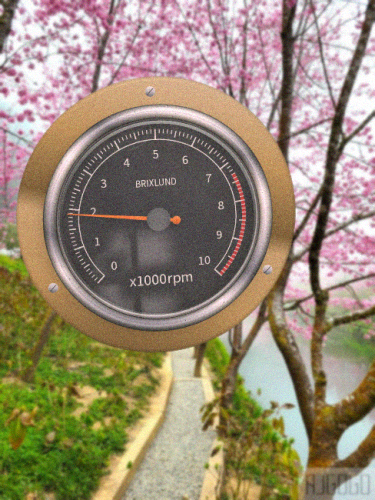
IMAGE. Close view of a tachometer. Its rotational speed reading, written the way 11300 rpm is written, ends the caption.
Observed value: 1900 rpm
